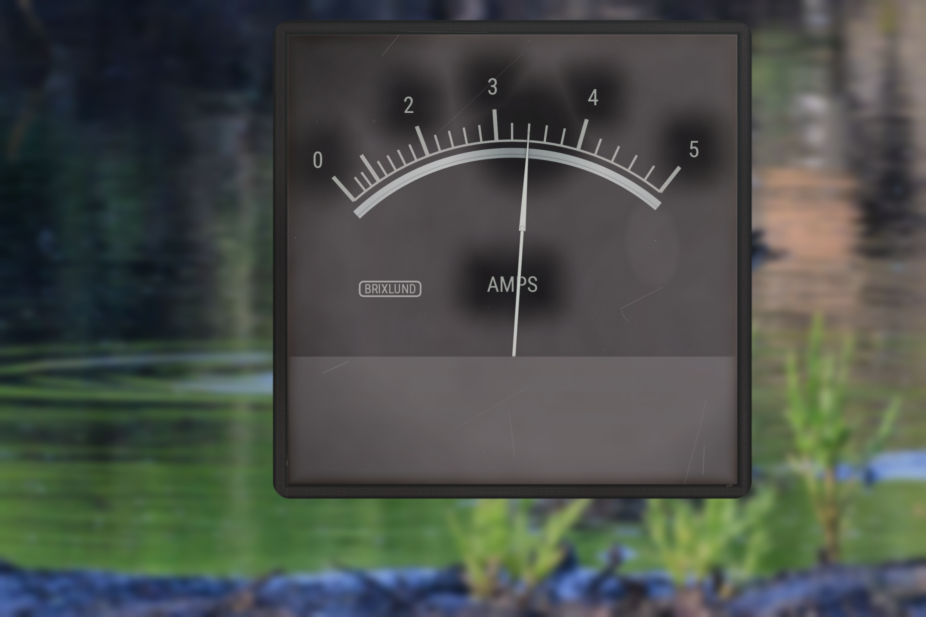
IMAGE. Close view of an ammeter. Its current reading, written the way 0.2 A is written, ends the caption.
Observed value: 3.4 A
